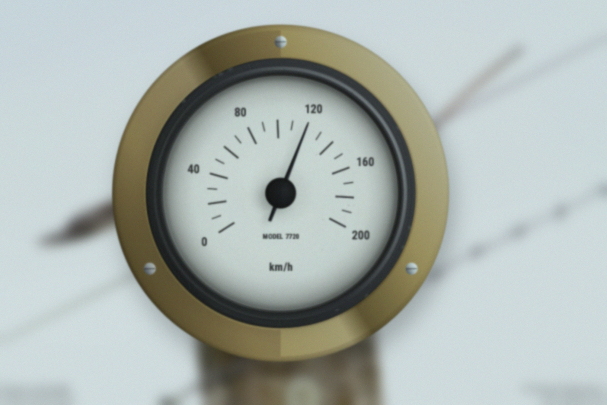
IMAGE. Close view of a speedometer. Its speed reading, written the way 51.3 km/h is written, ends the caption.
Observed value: 120 km/h
